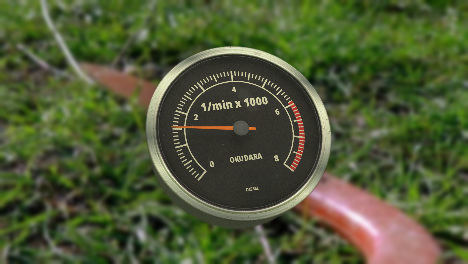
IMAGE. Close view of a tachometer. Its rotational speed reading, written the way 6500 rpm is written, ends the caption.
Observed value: 1500 rpm
